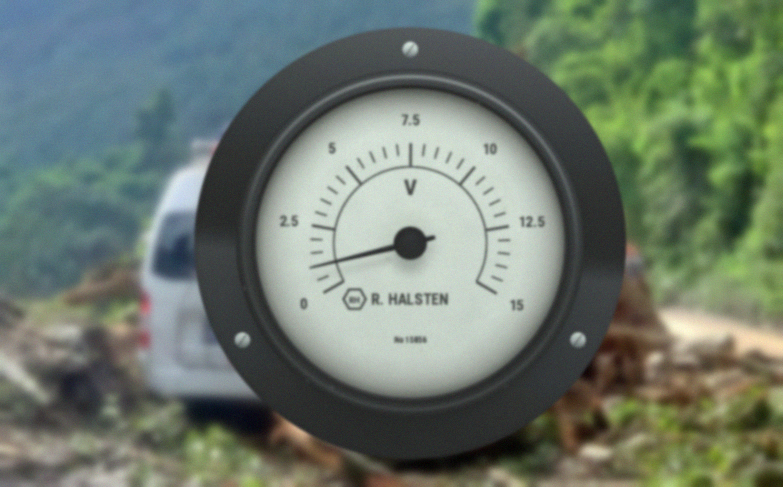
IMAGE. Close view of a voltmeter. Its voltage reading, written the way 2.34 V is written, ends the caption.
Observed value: 1 V
